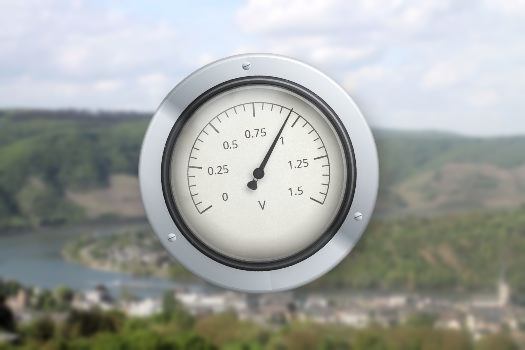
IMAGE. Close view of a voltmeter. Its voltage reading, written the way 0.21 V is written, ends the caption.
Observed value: 0.95 V
